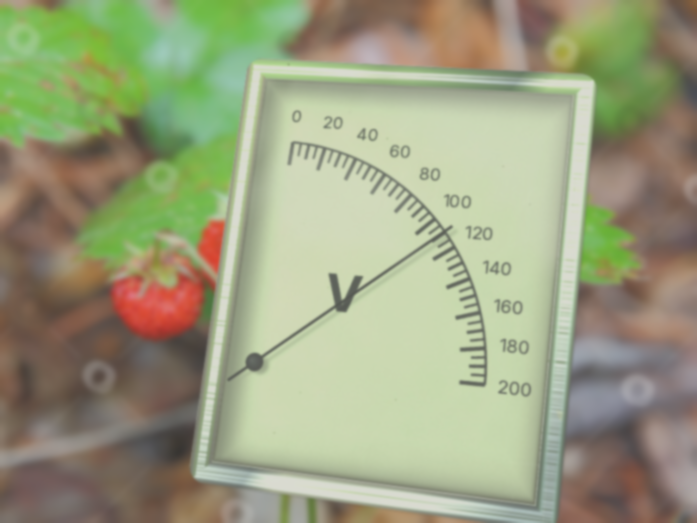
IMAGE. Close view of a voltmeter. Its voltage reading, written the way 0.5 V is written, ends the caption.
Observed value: 110 V
